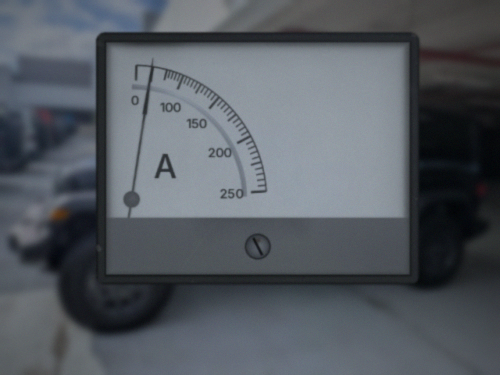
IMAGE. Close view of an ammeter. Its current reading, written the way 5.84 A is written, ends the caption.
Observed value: 50 A
